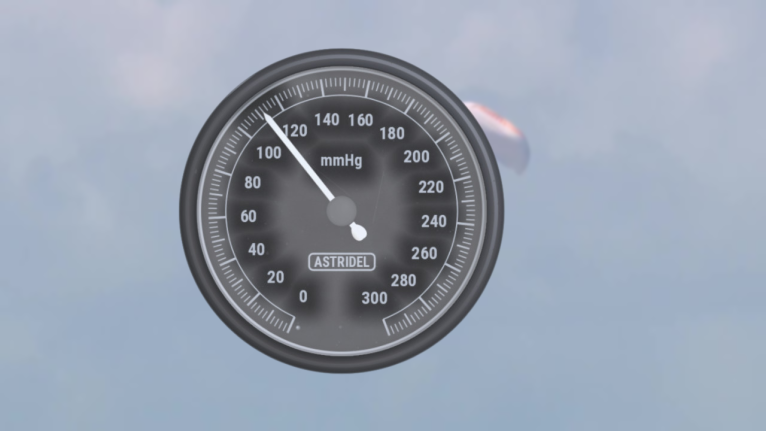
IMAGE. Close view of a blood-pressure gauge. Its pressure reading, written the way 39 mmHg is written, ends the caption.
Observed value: 112 mmHg
